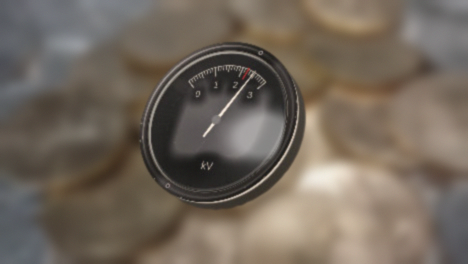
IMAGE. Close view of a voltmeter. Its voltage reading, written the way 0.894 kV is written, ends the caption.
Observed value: 2.5 kV
